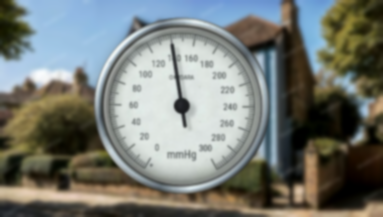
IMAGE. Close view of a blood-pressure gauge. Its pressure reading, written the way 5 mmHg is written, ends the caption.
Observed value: 140 mmHg
